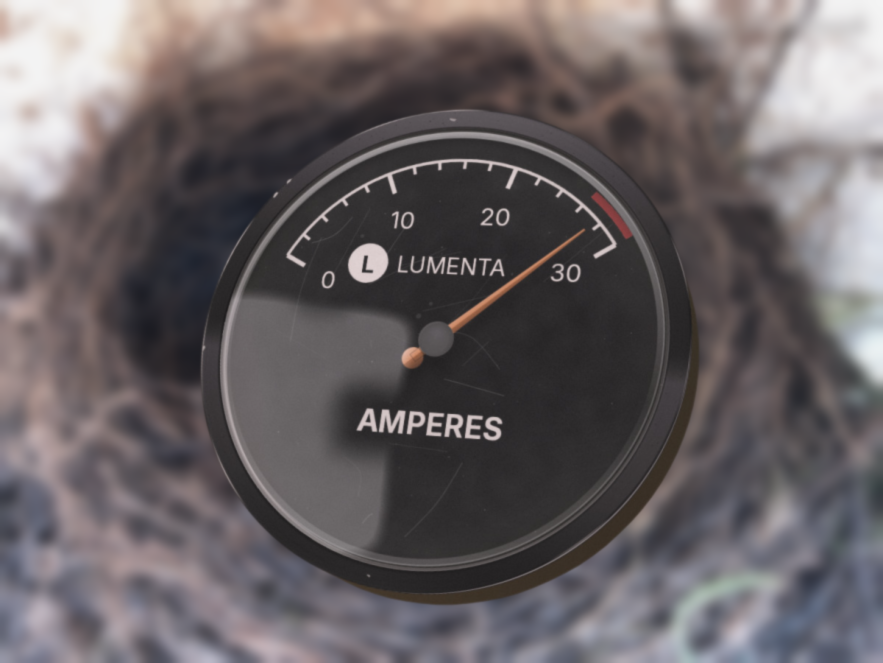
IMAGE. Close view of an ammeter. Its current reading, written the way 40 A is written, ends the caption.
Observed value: 28 A
